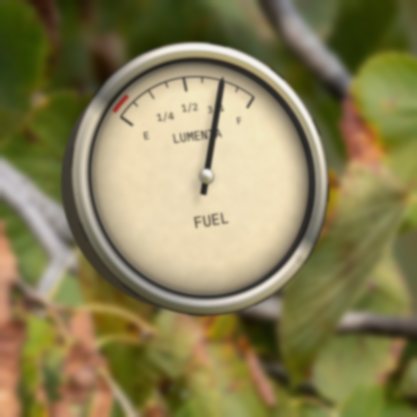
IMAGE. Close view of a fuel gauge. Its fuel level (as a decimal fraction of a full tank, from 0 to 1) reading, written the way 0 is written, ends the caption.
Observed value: 0.75
